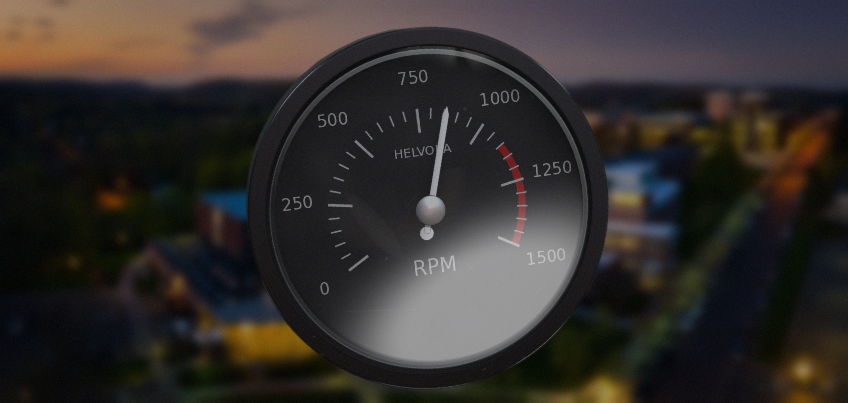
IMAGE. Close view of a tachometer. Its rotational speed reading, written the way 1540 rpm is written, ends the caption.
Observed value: 850 rpm
